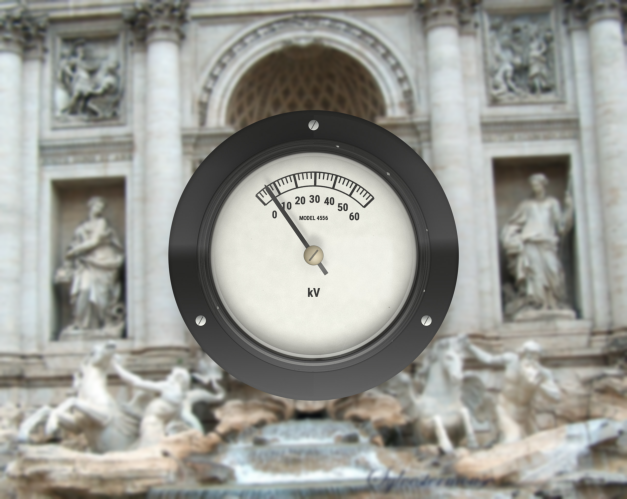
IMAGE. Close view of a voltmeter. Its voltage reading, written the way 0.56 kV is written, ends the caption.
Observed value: 6 kV
